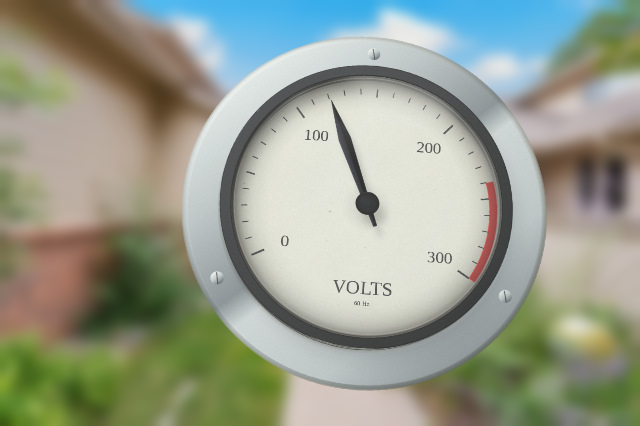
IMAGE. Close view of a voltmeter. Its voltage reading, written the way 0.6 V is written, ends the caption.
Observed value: 120 V
